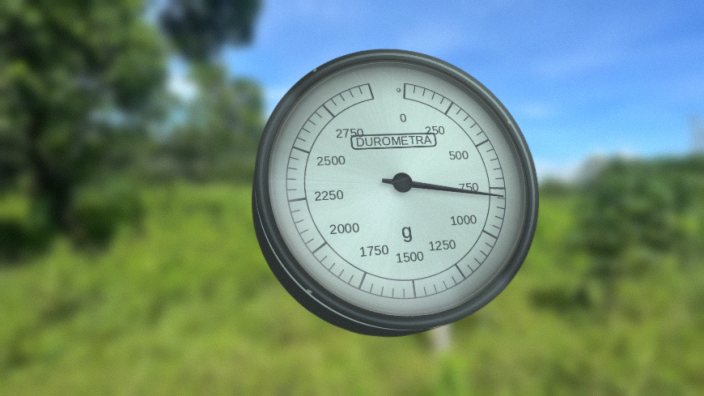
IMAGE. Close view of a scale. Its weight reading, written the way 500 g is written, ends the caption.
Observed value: 800 g
